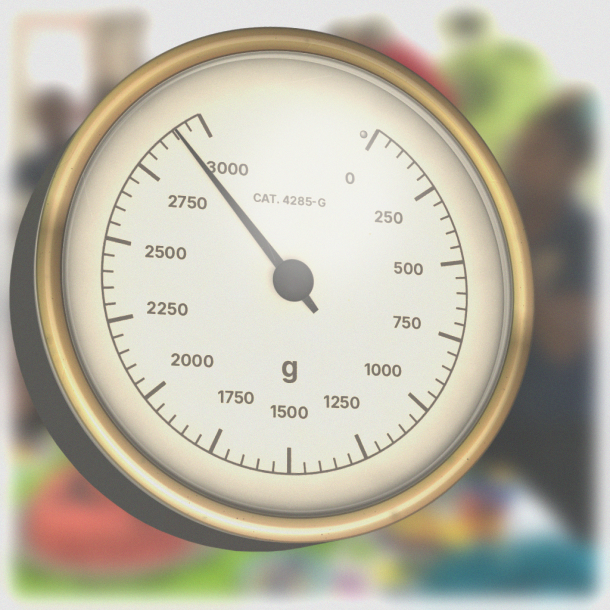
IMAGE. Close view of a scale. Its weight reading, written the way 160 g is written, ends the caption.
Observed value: 2900 g
